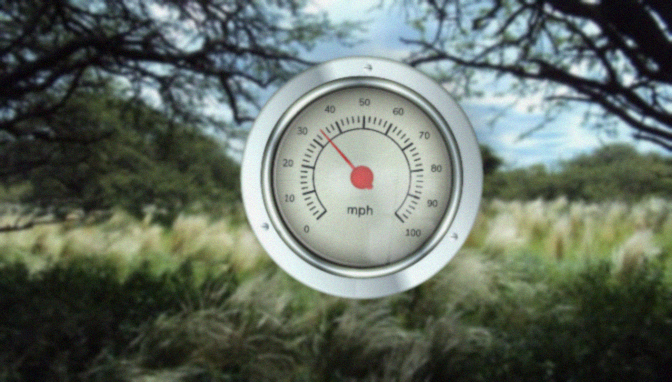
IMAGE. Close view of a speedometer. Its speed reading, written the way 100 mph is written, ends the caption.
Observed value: 34 mph
